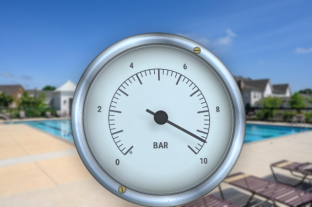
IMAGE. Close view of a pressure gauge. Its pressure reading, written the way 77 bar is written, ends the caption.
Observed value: 9.4 bar
